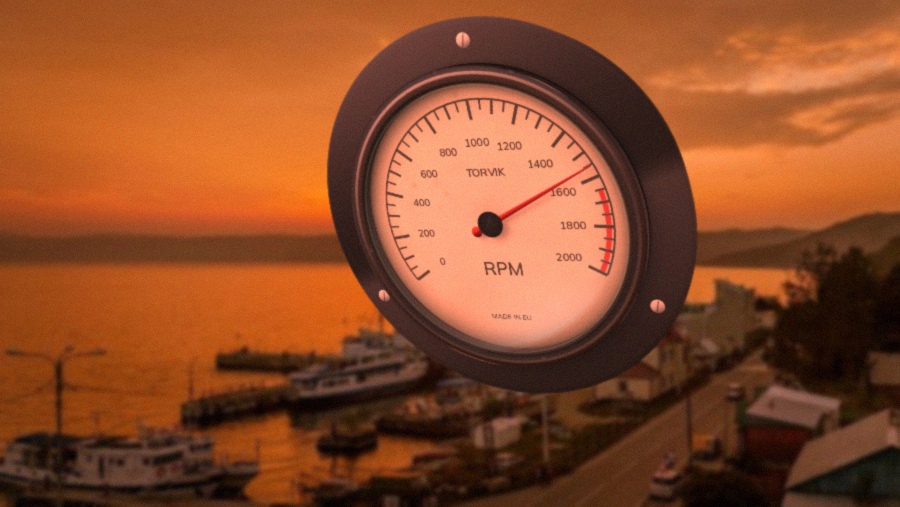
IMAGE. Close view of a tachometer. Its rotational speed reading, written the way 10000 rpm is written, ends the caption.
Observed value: 1550 rpm
